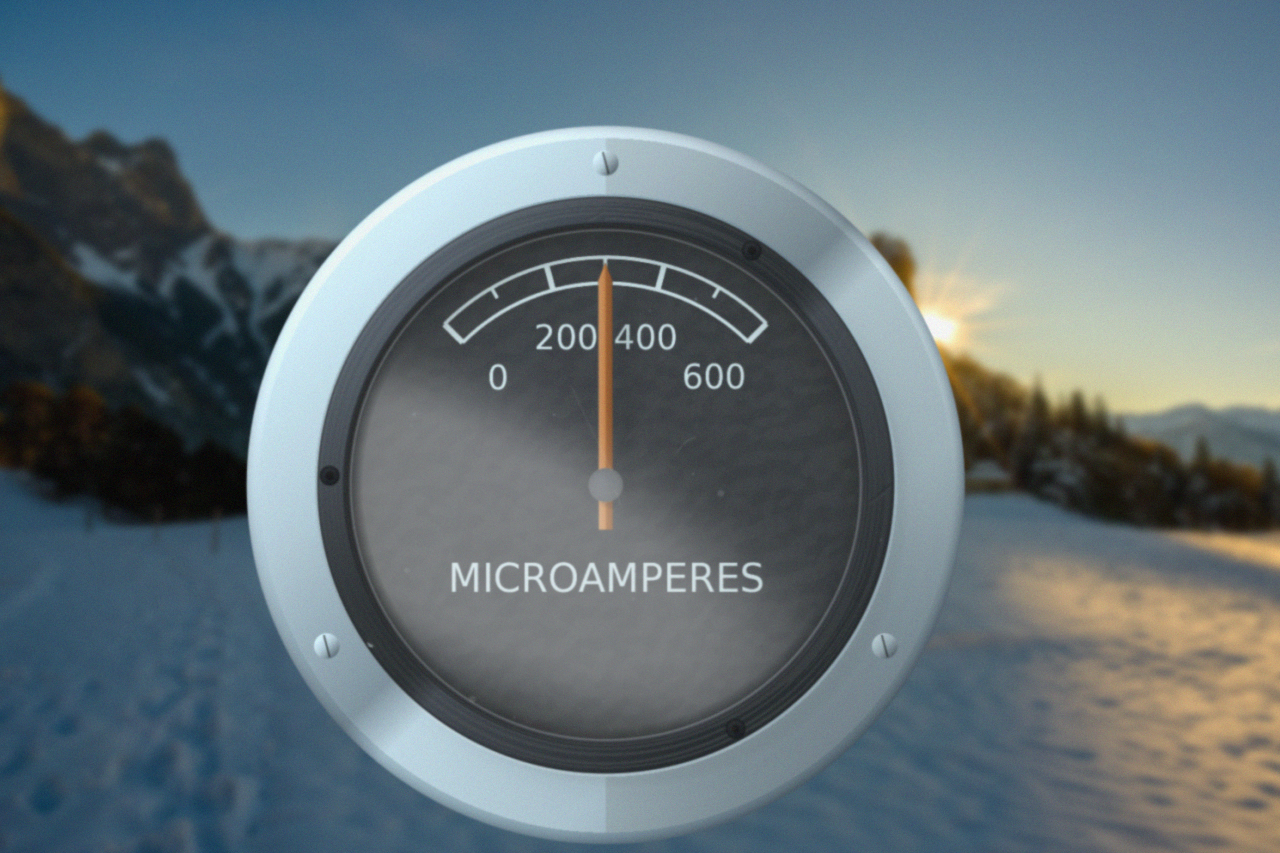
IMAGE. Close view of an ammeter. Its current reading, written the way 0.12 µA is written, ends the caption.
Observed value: 300 µA
